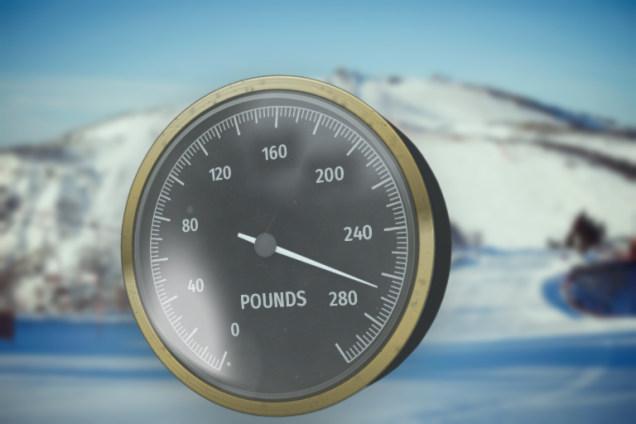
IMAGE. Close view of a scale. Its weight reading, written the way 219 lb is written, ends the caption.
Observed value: 266 lb
